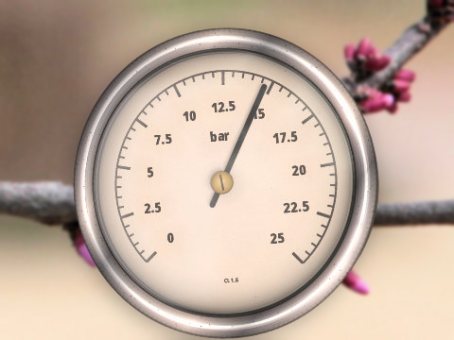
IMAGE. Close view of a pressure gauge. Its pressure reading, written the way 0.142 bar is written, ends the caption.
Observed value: 14.75 bar
